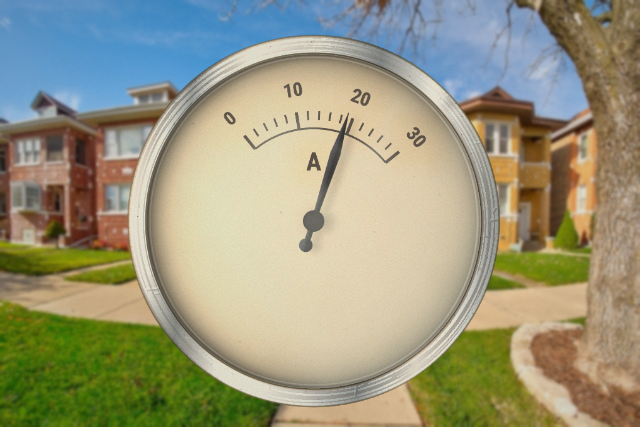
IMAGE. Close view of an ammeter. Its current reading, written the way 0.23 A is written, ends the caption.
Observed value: 19 A
